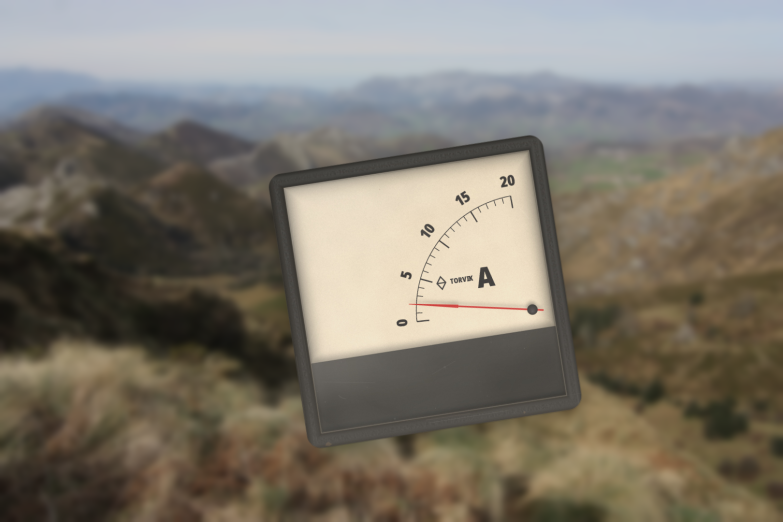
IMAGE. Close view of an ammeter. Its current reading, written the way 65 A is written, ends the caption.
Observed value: 2 A
